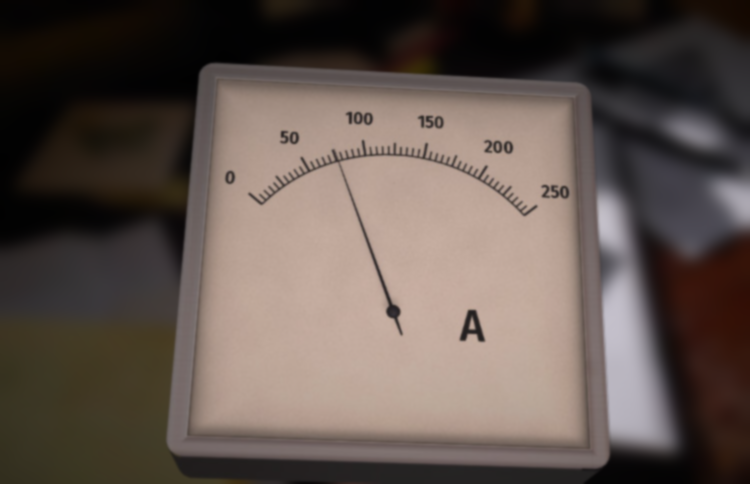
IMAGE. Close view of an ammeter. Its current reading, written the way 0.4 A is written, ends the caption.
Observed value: 75 A
